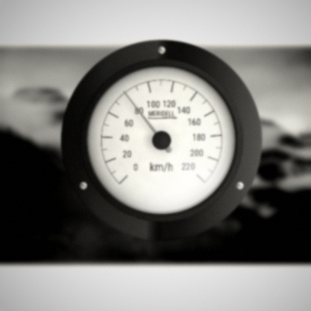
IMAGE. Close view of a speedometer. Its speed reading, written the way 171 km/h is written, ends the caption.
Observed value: 80 km/h
